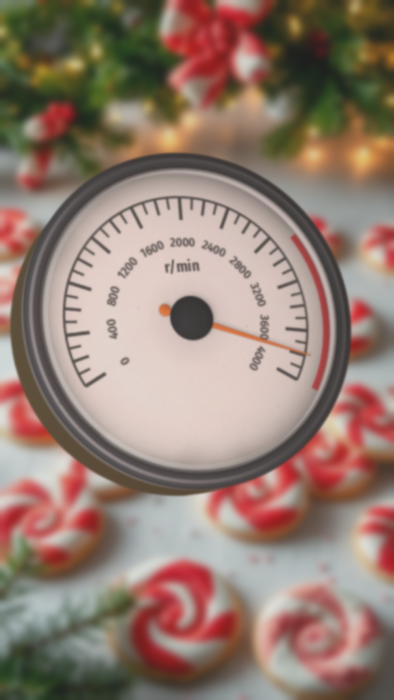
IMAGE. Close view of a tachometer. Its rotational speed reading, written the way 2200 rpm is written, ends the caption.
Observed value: 3800 rpm
